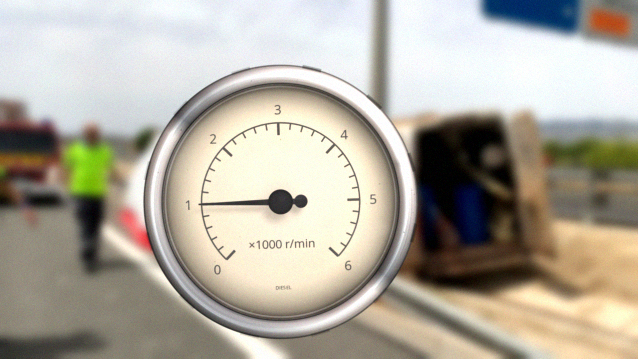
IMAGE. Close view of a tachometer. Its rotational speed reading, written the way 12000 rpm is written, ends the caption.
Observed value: 1000 rpm
